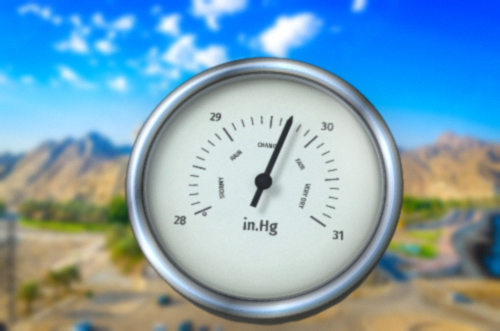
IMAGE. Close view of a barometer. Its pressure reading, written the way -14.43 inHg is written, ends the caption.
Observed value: 29.7 inHg
